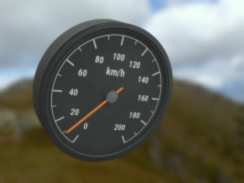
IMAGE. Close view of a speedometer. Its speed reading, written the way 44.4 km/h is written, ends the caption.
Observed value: 10 km/h
